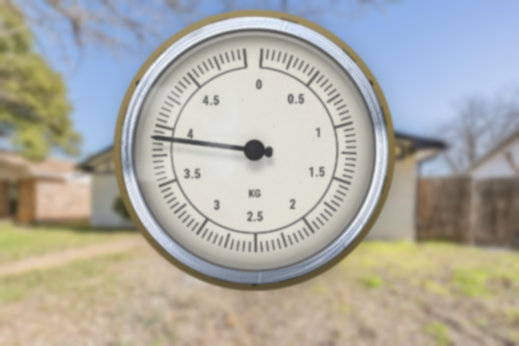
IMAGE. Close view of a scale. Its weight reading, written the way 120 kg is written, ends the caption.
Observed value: 3.9 kg
